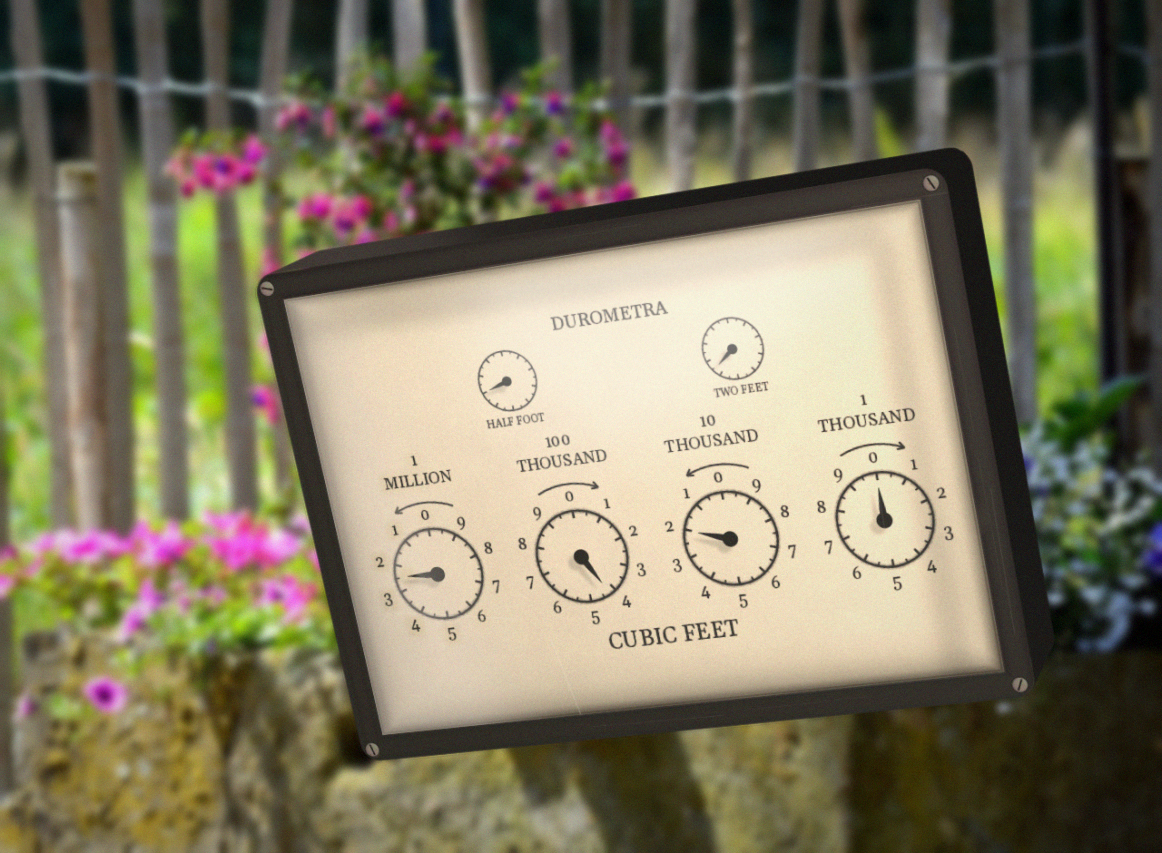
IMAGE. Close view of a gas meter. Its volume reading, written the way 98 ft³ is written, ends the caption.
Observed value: 242000 ft³
